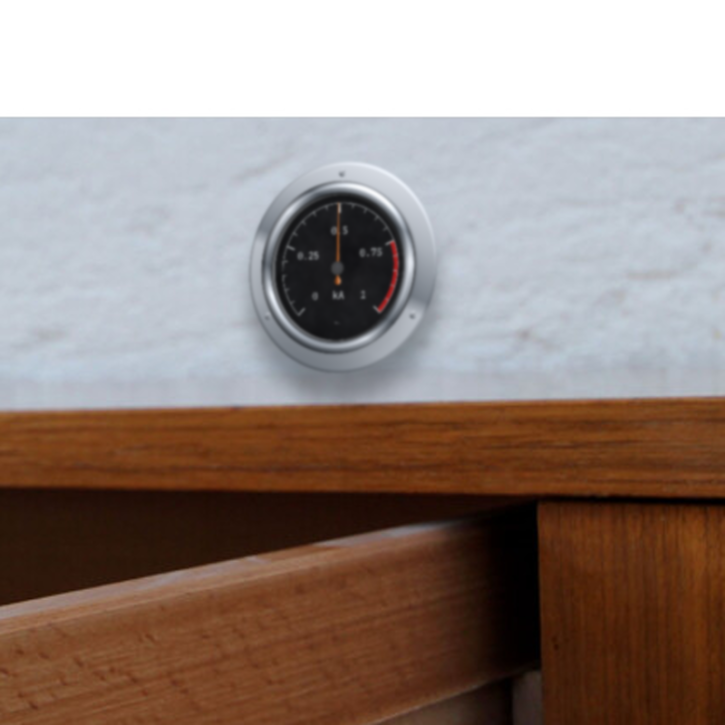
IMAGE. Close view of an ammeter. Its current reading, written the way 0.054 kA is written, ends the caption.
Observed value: 0.5 kA
